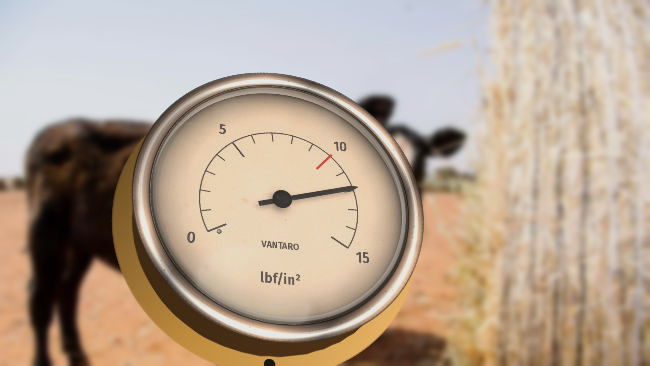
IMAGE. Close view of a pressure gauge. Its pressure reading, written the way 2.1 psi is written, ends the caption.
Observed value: 12 psi
